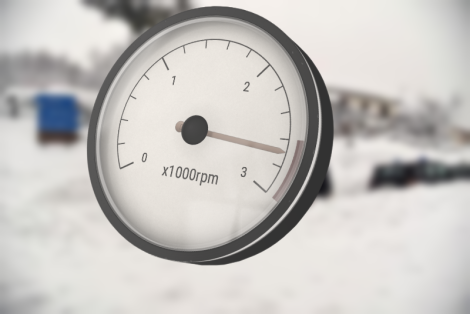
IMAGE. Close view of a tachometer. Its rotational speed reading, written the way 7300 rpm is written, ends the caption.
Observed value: 2700 rpm
